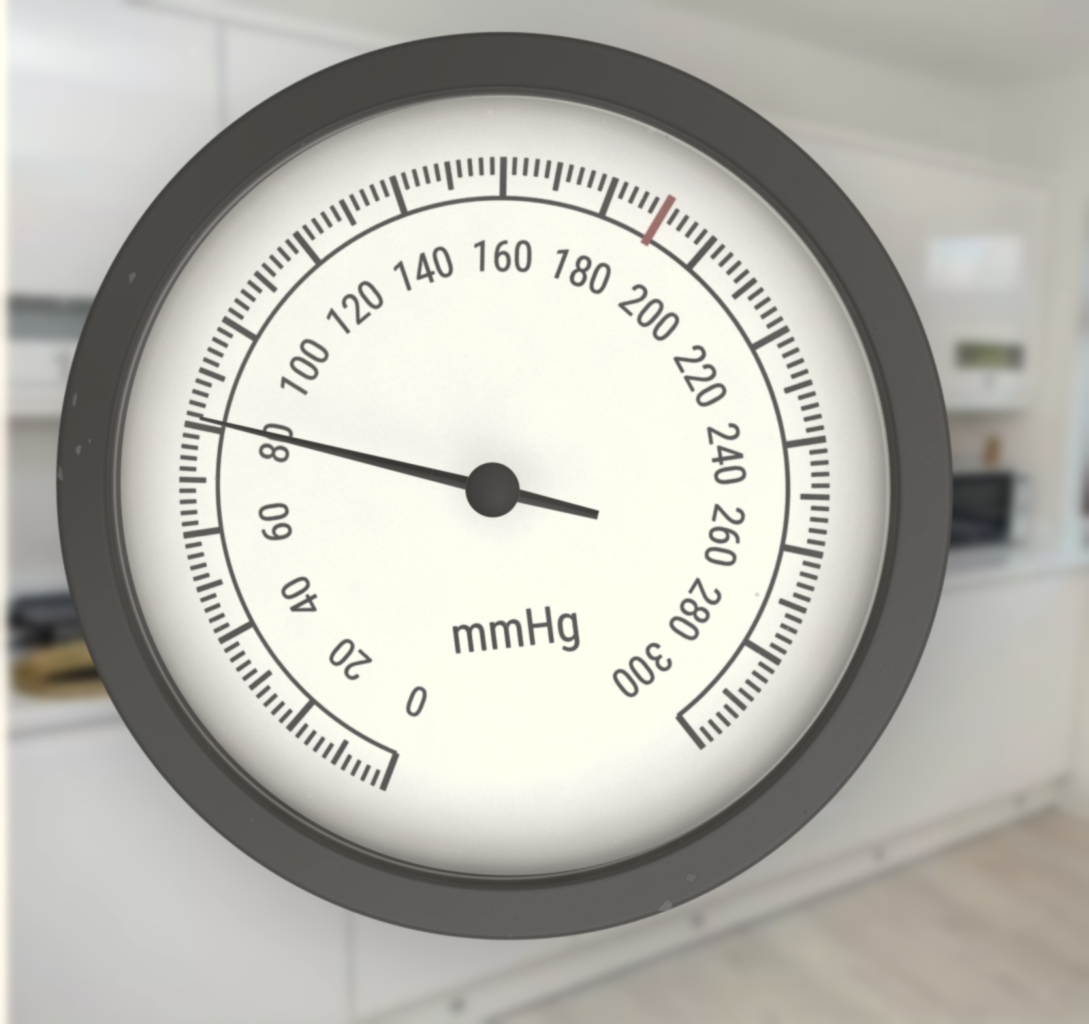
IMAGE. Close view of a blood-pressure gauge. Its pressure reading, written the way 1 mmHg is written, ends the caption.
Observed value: 82 mmHg
